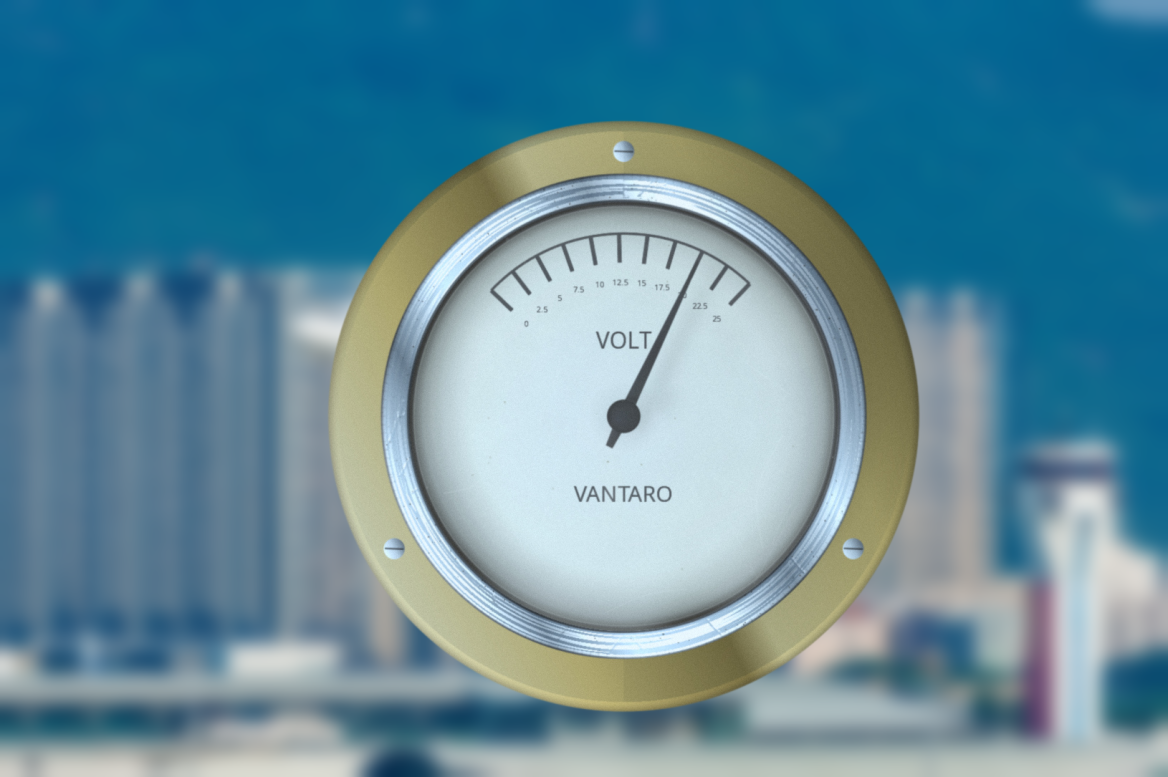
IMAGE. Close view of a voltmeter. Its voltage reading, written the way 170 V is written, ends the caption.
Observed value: 20 V
